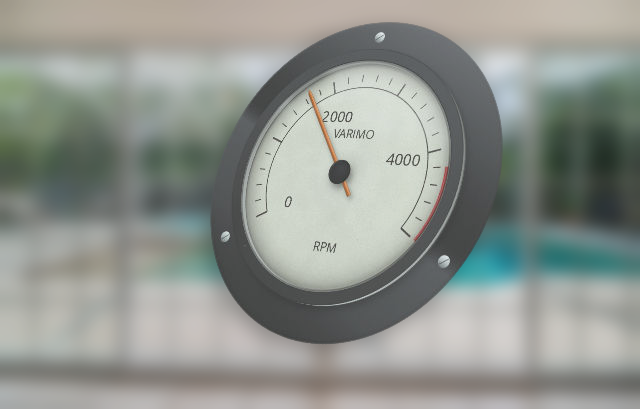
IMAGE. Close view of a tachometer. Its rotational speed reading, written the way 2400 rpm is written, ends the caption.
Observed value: 1700 rpm
